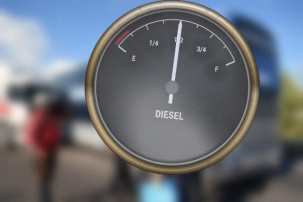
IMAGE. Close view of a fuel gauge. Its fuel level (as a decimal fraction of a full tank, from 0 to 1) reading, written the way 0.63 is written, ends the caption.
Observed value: 0.5
